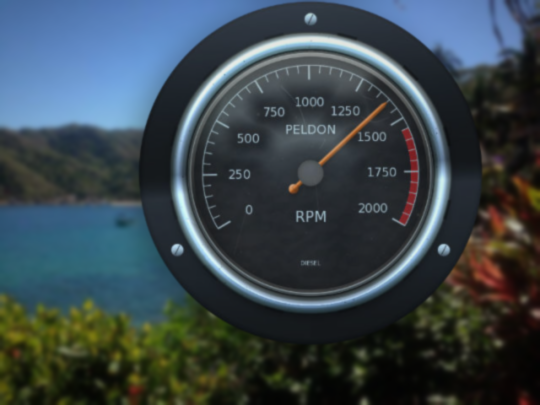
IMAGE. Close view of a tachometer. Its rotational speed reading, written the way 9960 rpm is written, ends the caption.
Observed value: 1400 rpm
